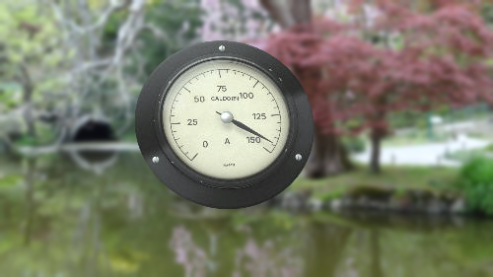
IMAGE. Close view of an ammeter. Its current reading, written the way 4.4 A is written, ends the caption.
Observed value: 145 A
